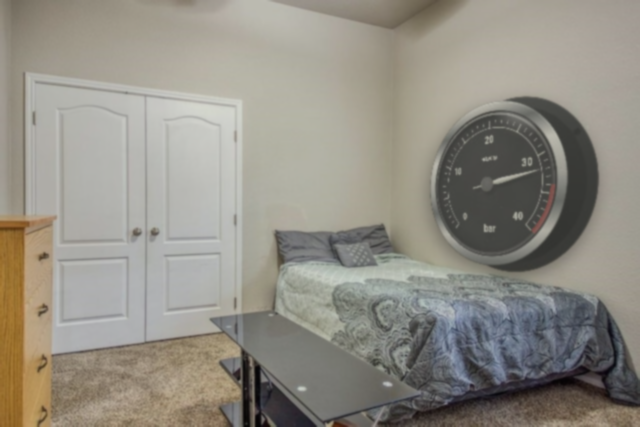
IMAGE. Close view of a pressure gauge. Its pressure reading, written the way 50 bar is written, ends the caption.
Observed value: 32 bar
